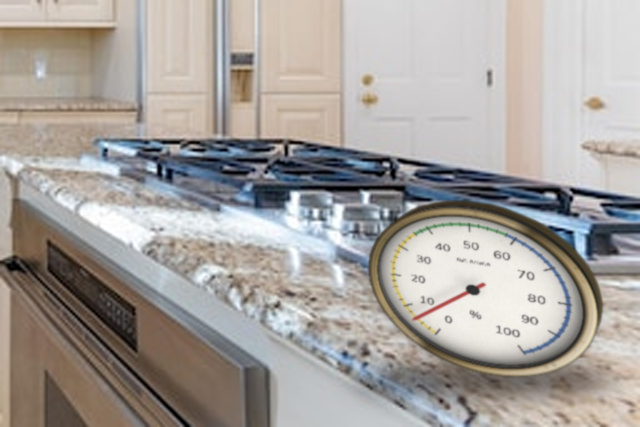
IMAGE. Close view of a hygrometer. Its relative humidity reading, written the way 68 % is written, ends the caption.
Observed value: 6 %
